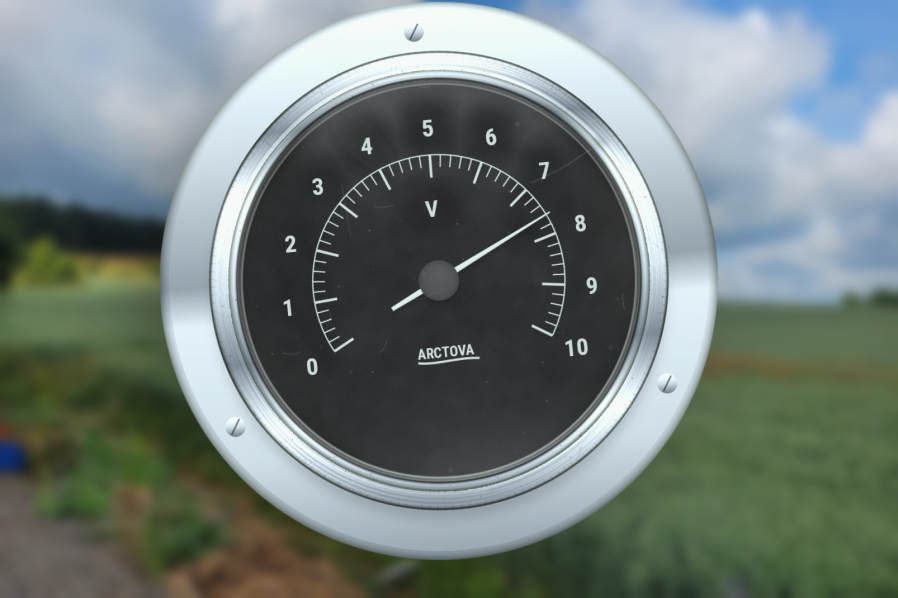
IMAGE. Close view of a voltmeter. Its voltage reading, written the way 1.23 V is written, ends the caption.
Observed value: 7.6 V
